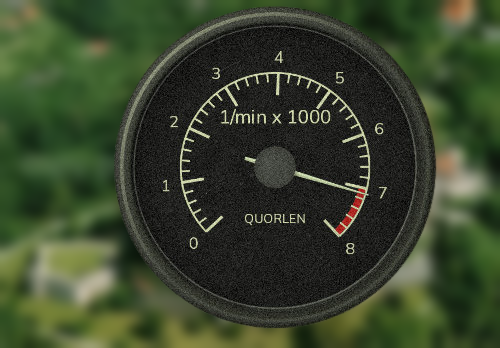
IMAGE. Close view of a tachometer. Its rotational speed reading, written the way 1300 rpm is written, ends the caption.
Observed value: 7100 rpm
